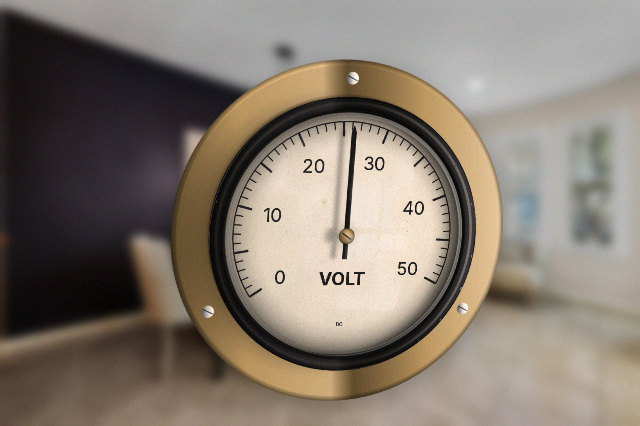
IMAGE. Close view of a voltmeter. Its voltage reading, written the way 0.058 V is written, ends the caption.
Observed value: 26 V
